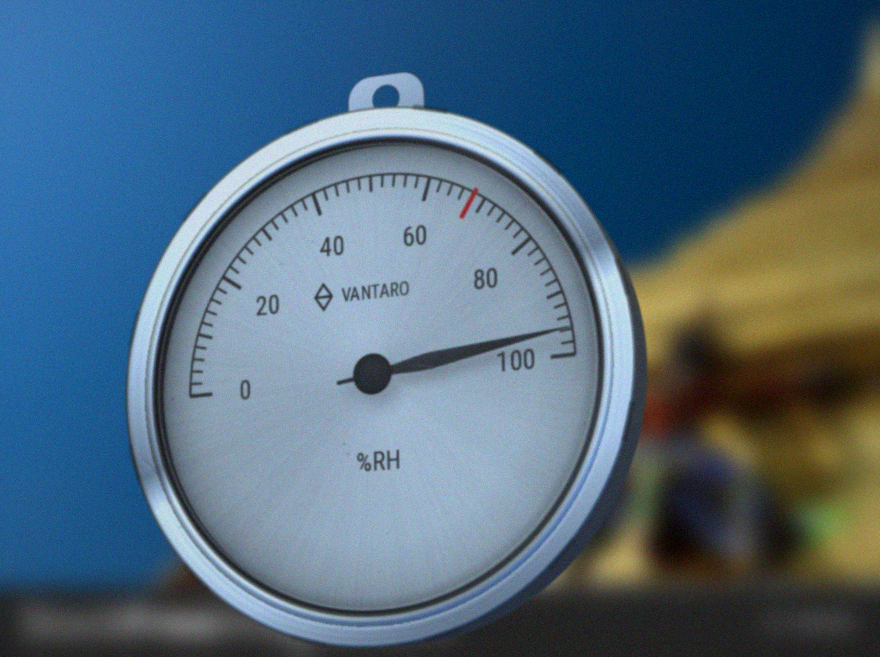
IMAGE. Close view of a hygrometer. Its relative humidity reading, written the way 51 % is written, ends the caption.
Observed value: 96 %
